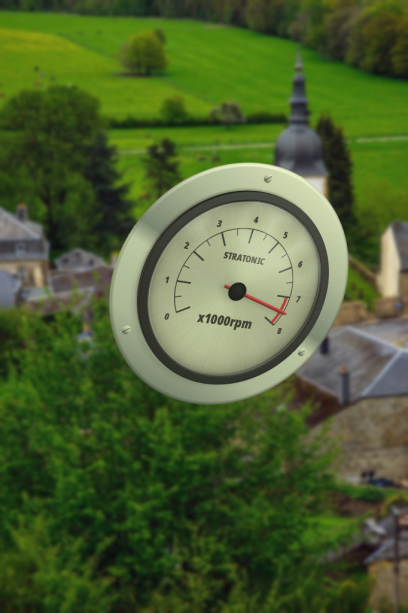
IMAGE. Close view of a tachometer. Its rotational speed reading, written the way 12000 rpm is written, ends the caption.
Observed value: 7500 rpm
